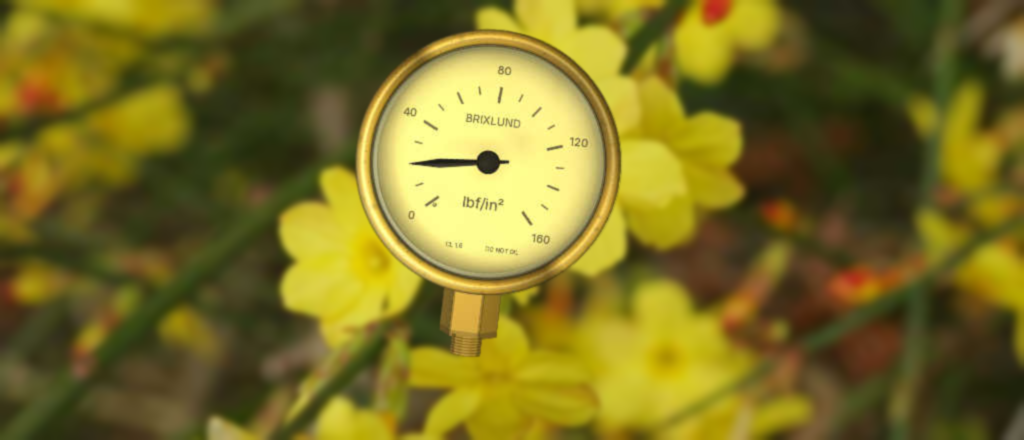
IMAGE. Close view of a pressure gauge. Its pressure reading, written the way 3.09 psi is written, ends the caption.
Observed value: 20 psi
